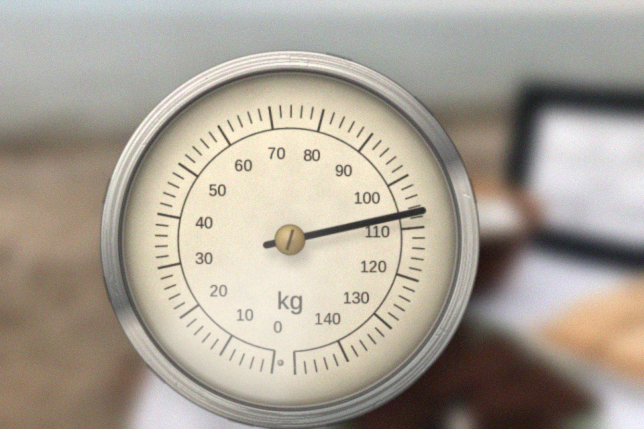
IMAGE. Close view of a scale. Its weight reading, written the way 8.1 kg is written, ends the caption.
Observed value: 107 kg
